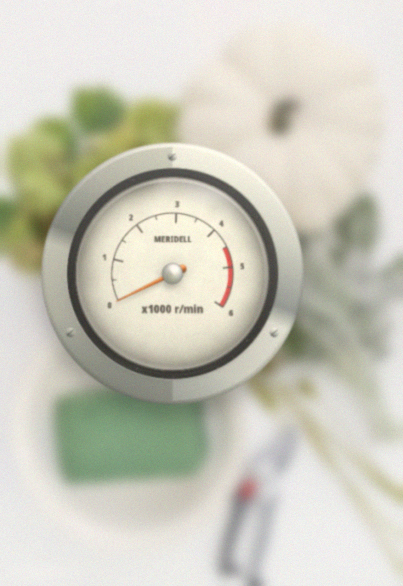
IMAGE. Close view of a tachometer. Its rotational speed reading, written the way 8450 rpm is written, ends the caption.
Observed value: 0 rpm
